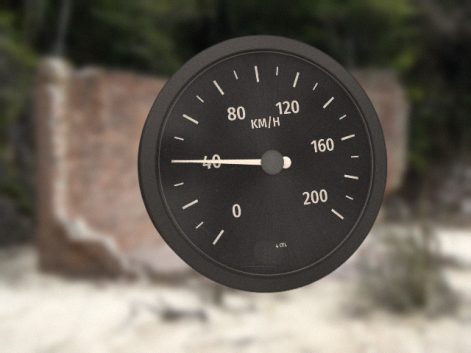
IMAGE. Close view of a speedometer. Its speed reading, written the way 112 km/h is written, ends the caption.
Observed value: 40 km/h
